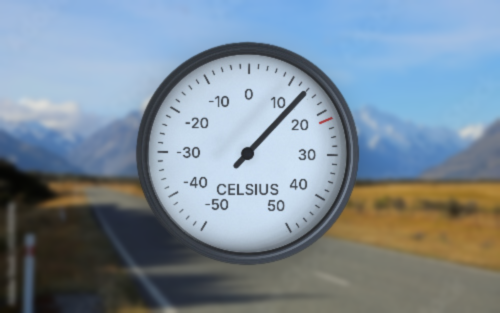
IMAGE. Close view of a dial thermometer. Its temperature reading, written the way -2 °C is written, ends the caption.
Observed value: 14 °C
